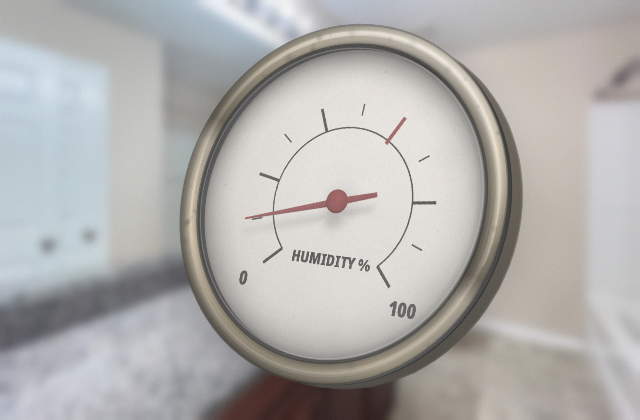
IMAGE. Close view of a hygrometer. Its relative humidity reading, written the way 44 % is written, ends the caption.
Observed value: 10 %
